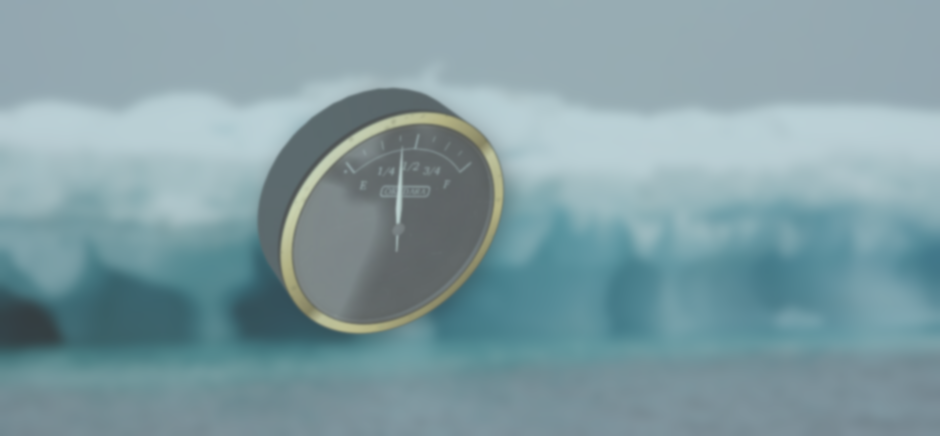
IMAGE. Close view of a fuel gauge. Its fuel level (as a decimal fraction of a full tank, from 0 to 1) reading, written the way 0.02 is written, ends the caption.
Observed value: 0.375
